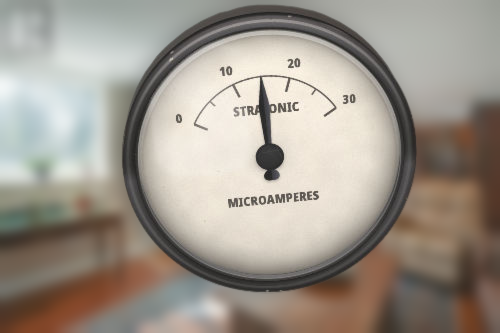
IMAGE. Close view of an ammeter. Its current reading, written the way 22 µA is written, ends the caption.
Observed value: 15 µA
